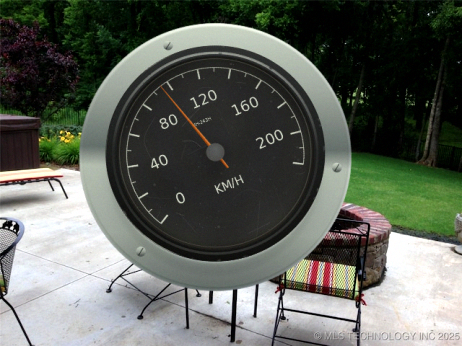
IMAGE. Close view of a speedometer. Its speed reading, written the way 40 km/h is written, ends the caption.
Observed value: 95 km/h
